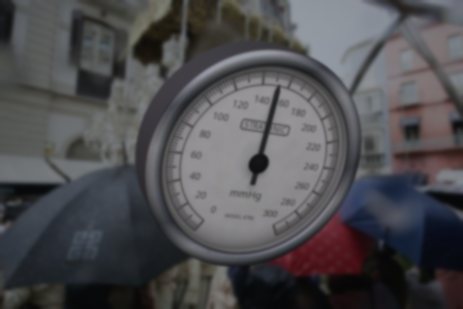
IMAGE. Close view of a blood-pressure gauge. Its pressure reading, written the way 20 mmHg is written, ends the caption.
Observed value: 150 mmHg
